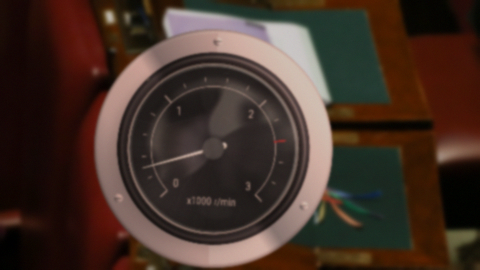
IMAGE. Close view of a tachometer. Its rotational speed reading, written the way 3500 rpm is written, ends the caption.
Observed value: 300 rpm
